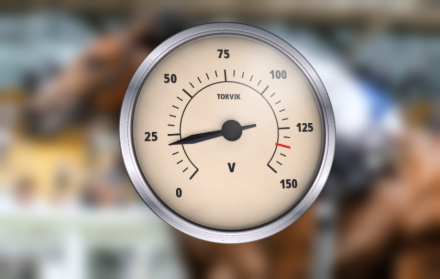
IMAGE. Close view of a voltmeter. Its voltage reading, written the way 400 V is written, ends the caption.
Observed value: 20 V
